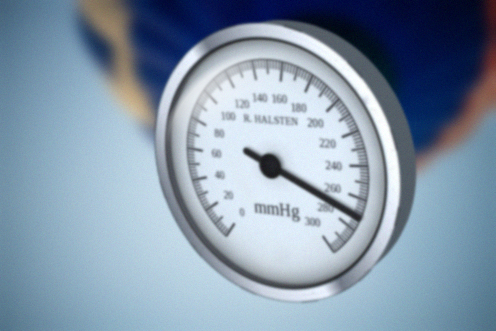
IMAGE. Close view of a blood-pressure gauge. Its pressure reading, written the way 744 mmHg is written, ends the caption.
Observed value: 270 mmHg
